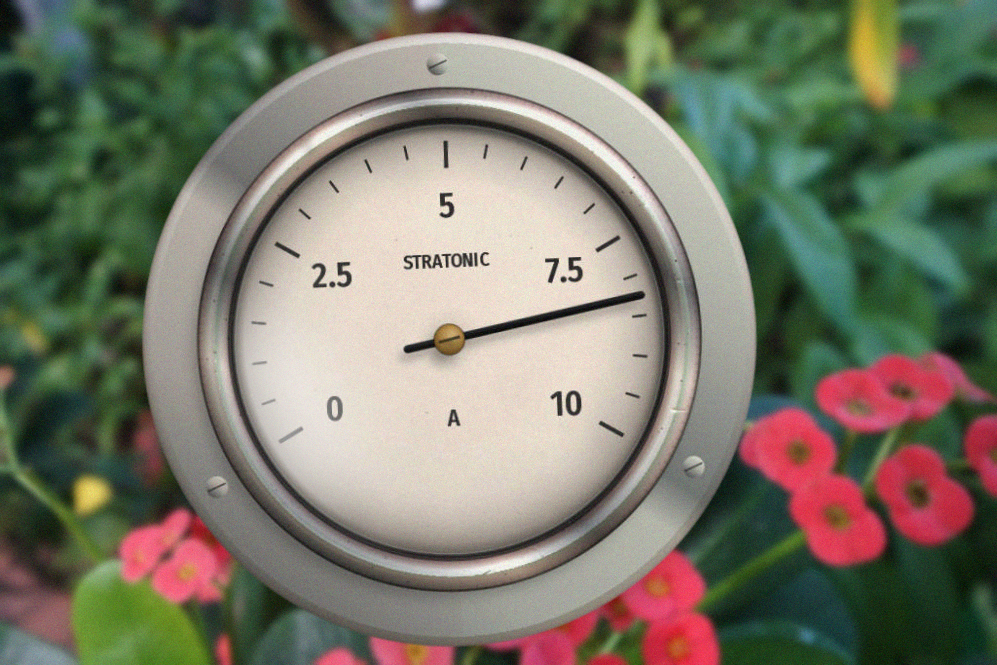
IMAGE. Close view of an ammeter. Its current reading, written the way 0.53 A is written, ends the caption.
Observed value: 8.25 A
